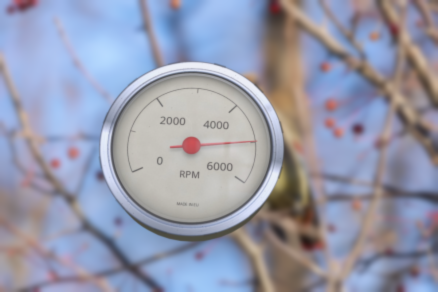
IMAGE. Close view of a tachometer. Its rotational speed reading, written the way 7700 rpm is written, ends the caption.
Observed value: 5000 rpm
